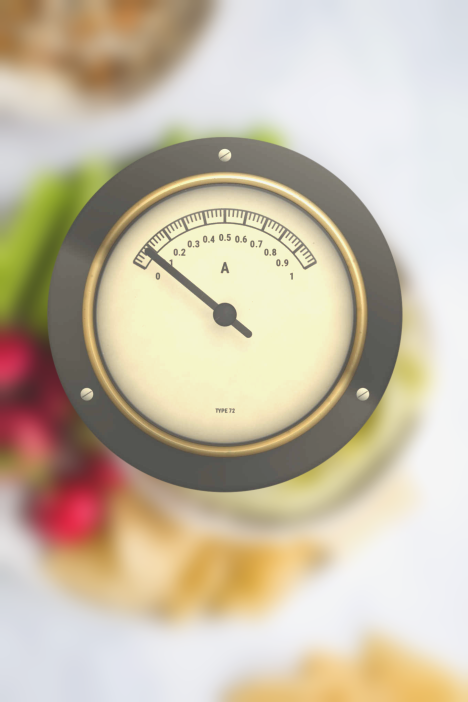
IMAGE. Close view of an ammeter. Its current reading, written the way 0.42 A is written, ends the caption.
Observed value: 0.08 A
